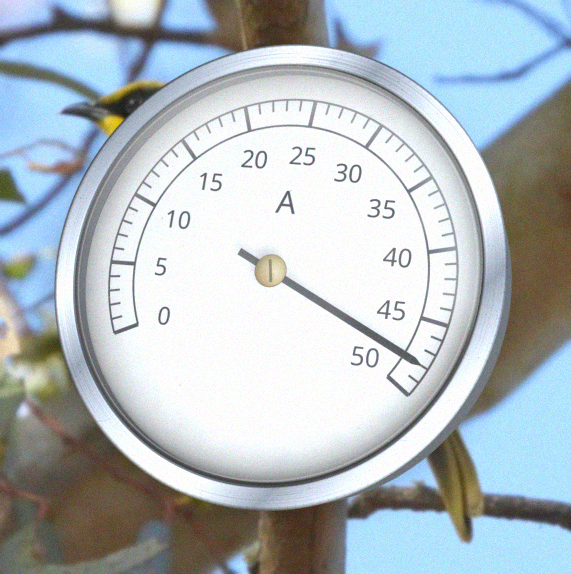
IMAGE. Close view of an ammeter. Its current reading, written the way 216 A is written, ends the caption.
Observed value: 48 A
